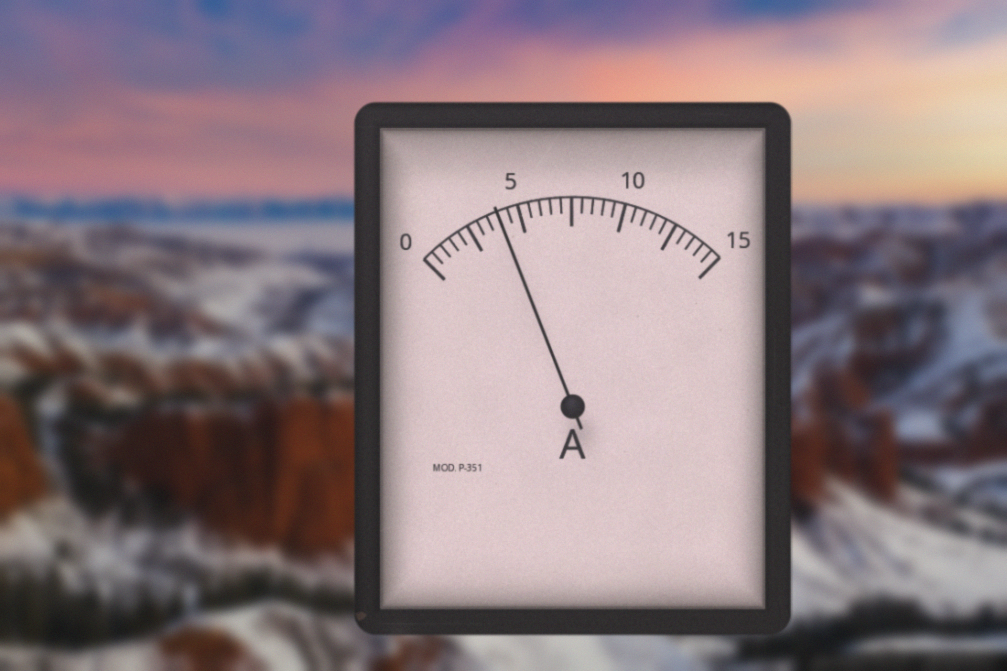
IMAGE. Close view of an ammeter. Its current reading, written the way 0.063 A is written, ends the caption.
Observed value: 4 A
